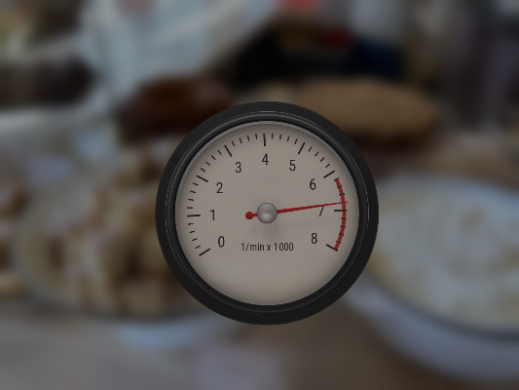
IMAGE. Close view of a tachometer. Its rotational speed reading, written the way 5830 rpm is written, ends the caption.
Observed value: 6800 rpm
